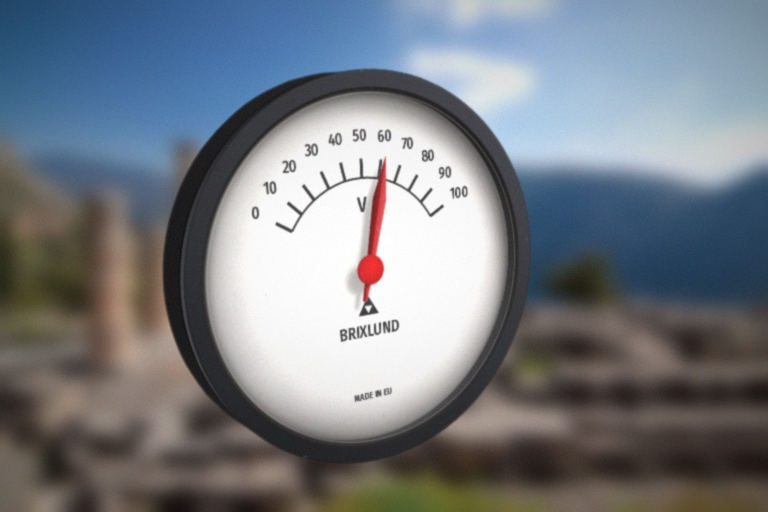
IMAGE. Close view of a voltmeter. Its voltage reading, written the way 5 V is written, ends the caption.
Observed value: 60 V
